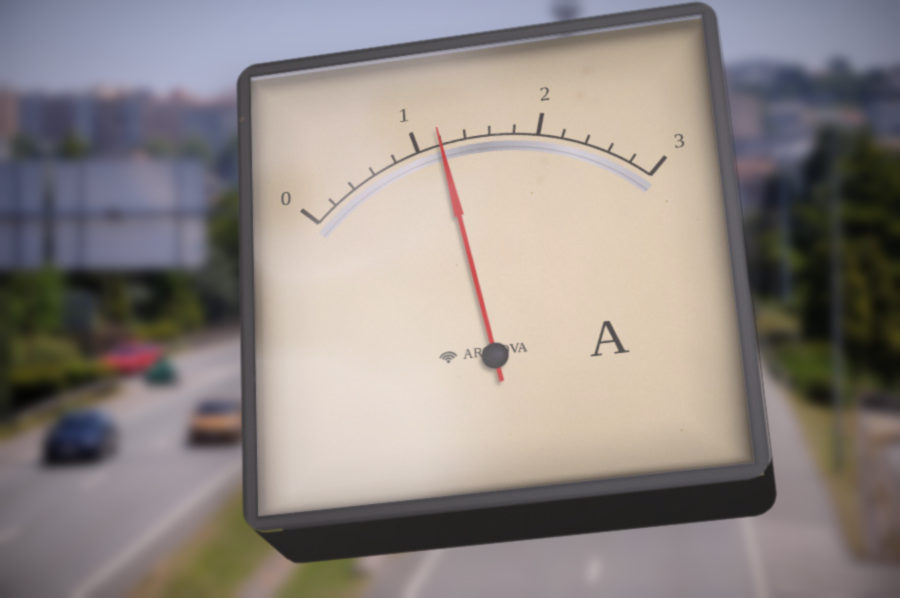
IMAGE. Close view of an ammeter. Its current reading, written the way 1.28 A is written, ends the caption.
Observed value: 1.2 A
